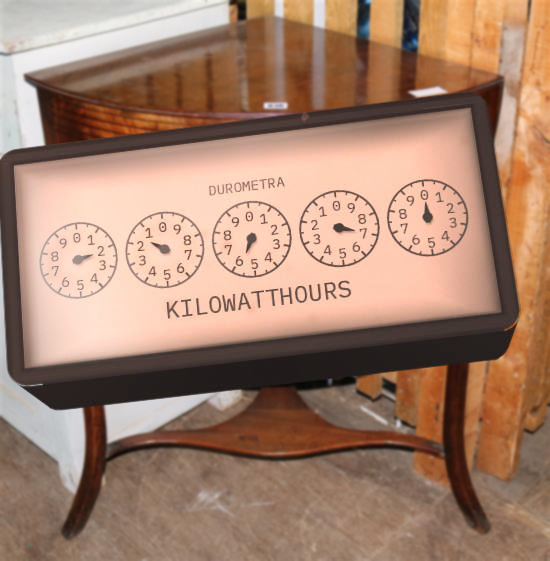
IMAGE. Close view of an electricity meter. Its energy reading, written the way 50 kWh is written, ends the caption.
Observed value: 21570 kWh
